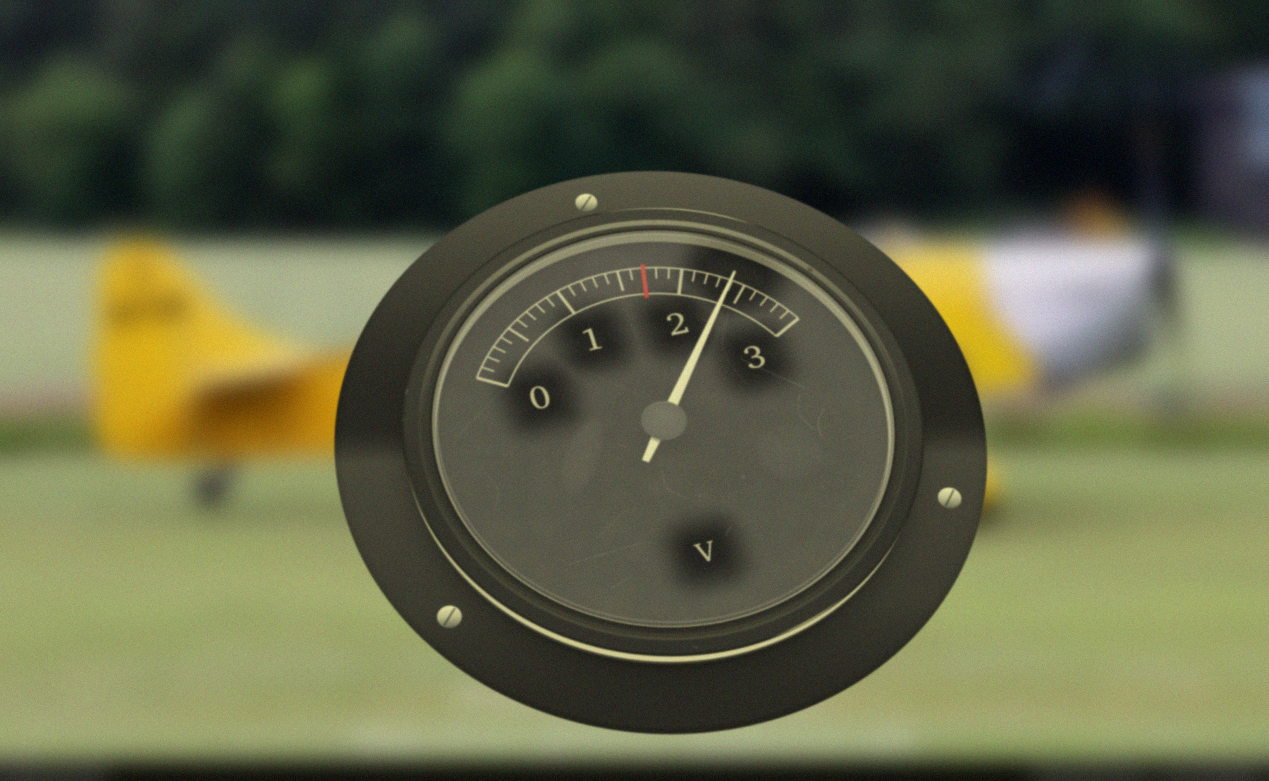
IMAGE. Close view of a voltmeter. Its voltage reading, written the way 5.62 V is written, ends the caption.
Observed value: 2.4 V
